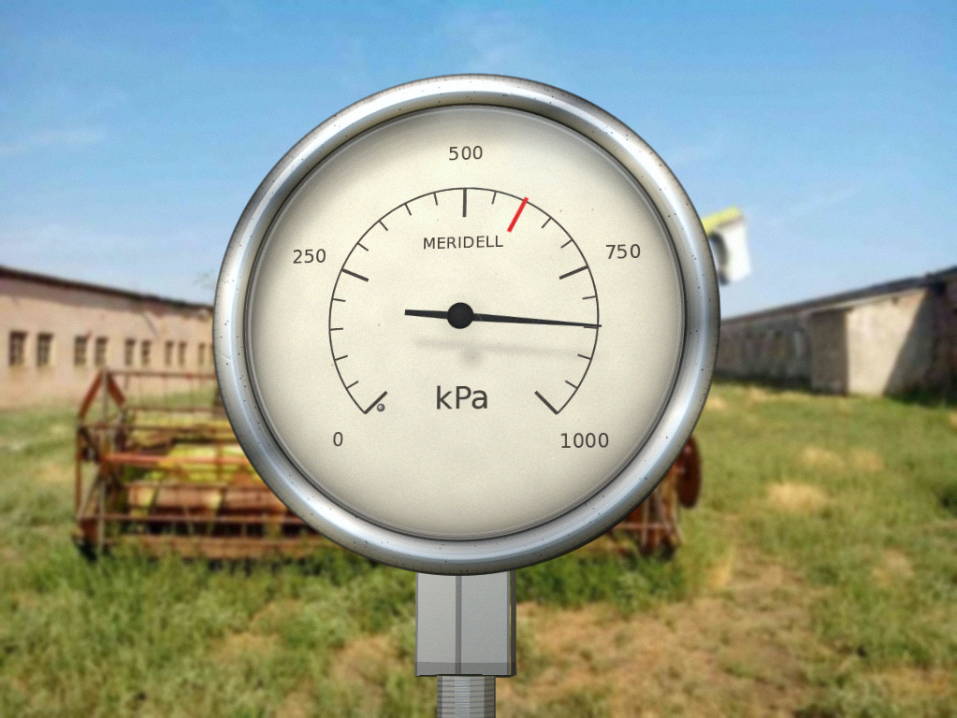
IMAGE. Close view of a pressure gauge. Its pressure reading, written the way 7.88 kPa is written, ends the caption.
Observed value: 850 kPa
